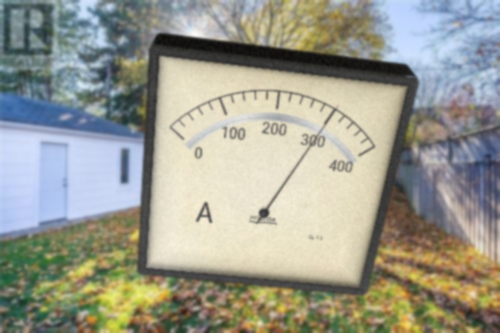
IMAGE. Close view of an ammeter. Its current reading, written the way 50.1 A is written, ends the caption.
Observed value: 300 A
